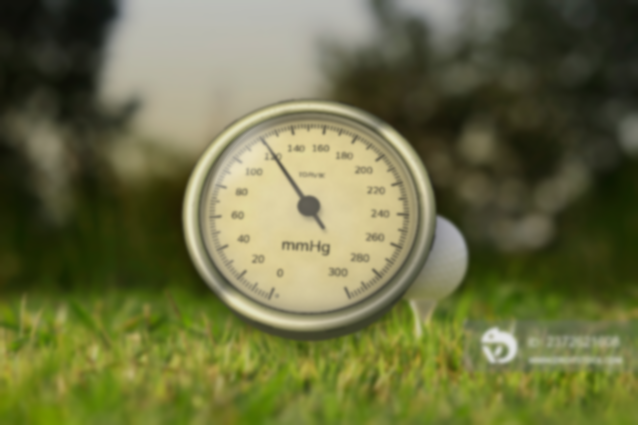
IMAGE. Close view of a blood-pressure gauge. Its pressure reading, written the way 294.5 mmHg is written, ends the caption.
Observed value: 120 mmHg
